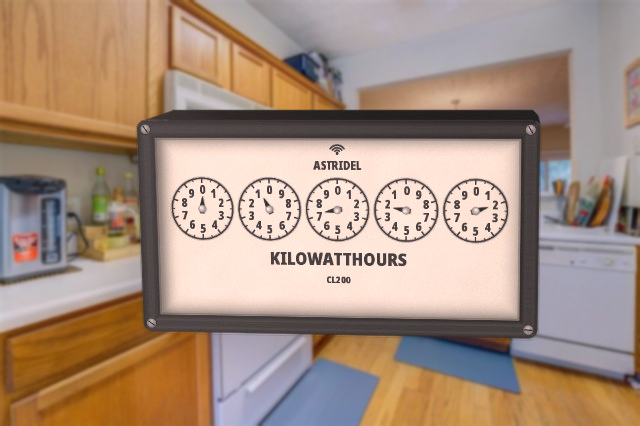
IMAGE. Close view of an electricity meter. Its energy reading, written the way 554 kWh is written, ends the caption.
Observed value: 722 kWh
